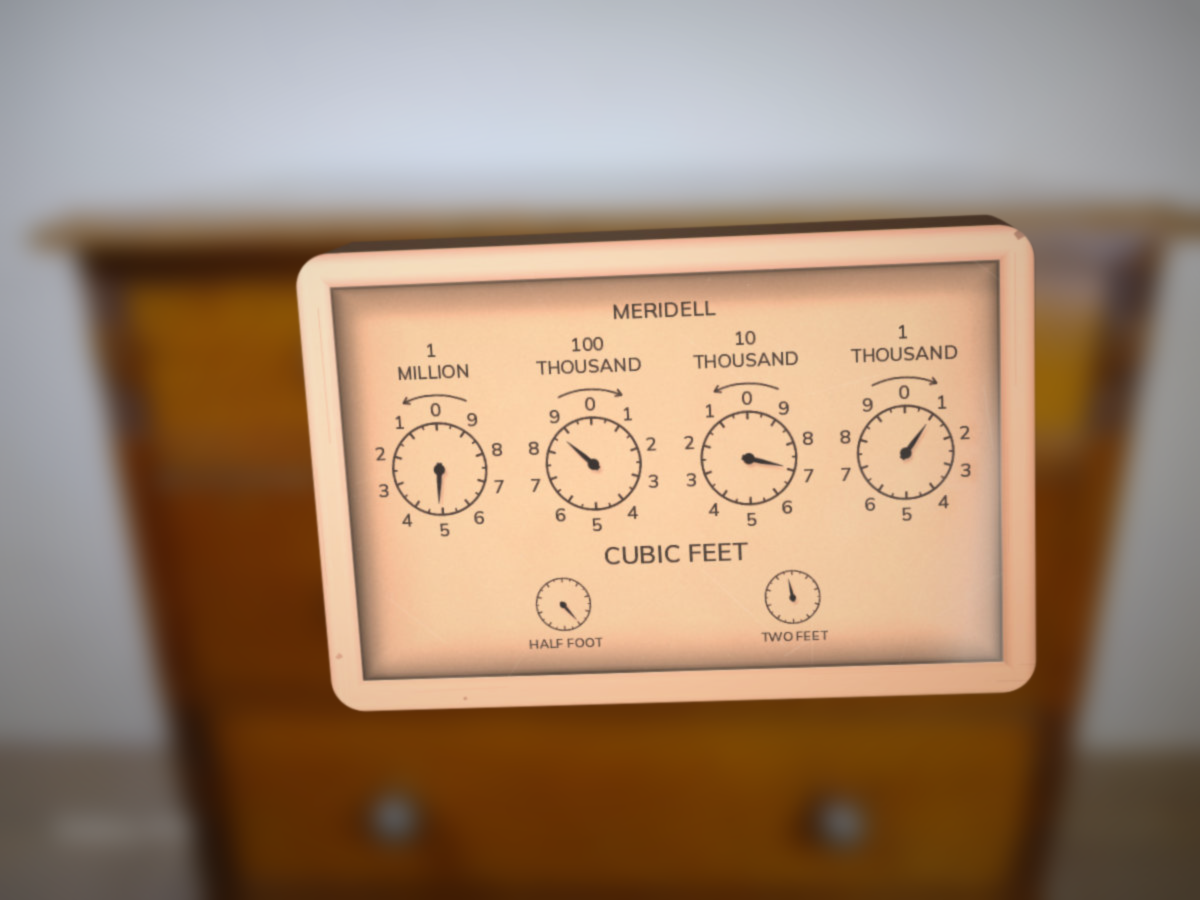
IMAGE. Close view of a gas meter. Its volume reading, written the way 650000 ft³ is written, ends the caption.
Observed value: 487100 ft³
